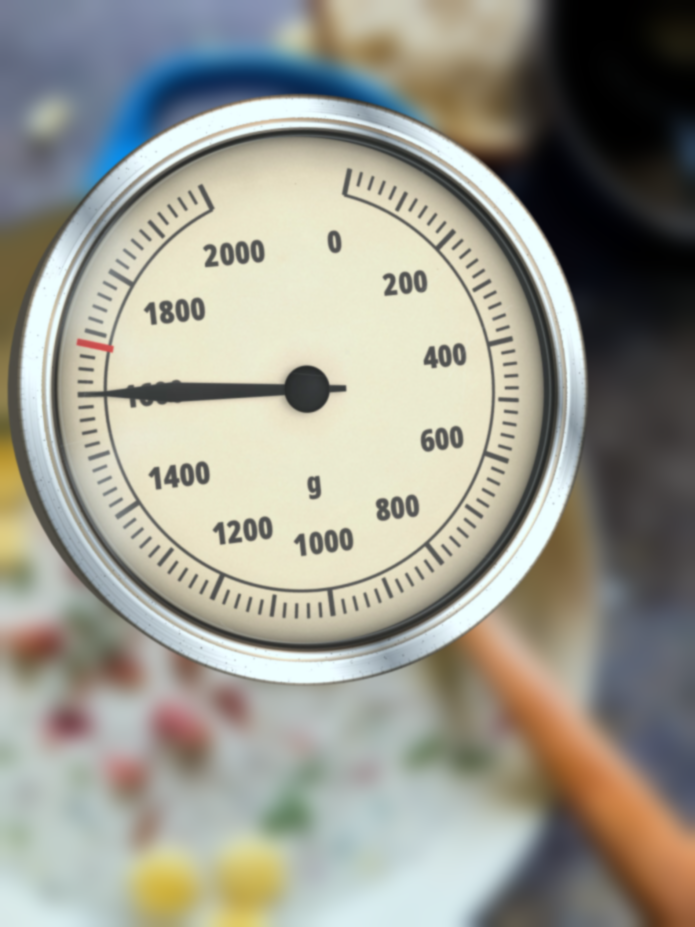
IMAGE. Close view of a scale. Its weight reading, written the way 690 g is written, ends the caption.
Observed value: 1600 g
